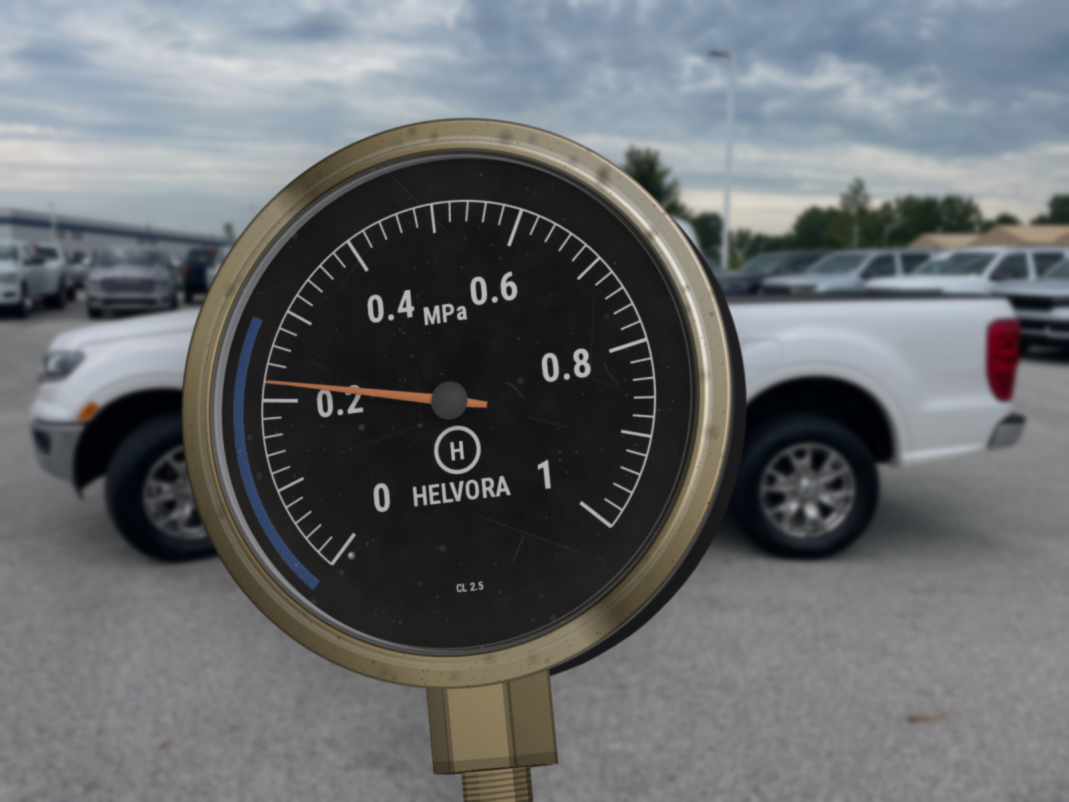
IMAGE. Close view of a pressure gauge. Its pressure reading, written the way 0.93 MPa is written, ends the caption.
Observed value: 0.22 MPa
